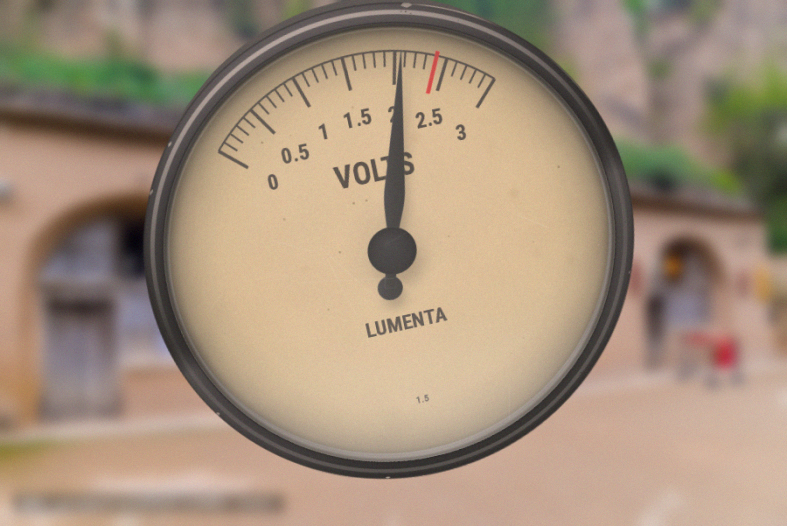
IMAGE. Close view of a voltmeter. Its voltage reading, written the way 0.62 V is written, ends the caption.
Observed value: 2.05 V
